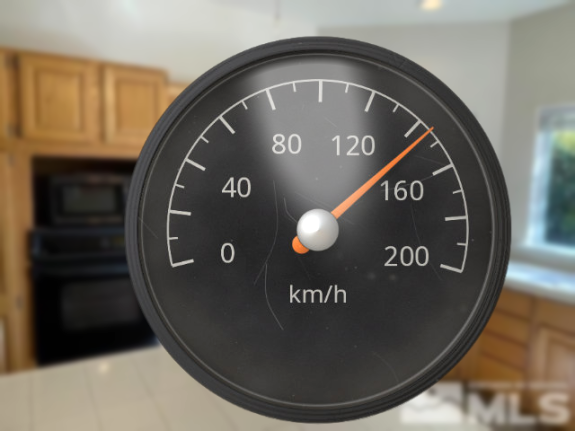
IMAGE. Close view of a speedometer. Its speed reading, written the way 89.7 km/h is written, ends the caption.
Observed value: 145 km/h
